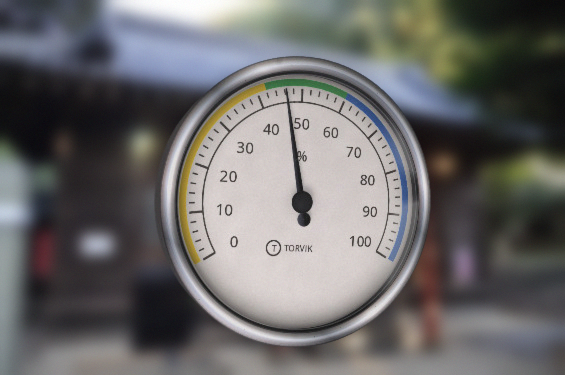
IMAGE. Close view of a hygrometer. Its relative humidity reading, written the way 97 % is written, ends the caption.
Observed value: 46 %
